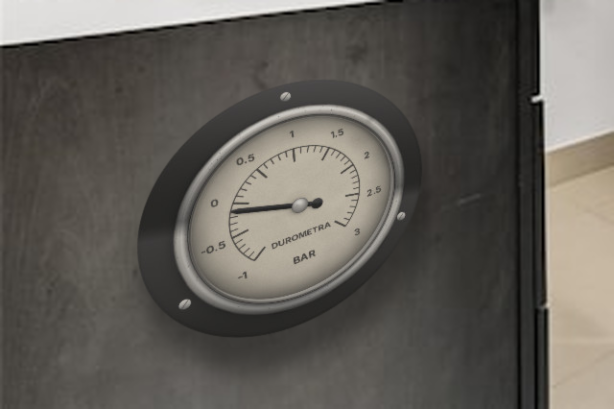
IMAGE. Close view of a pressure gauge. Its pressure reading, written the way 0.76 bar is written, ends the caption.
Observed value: -0.1 bar
